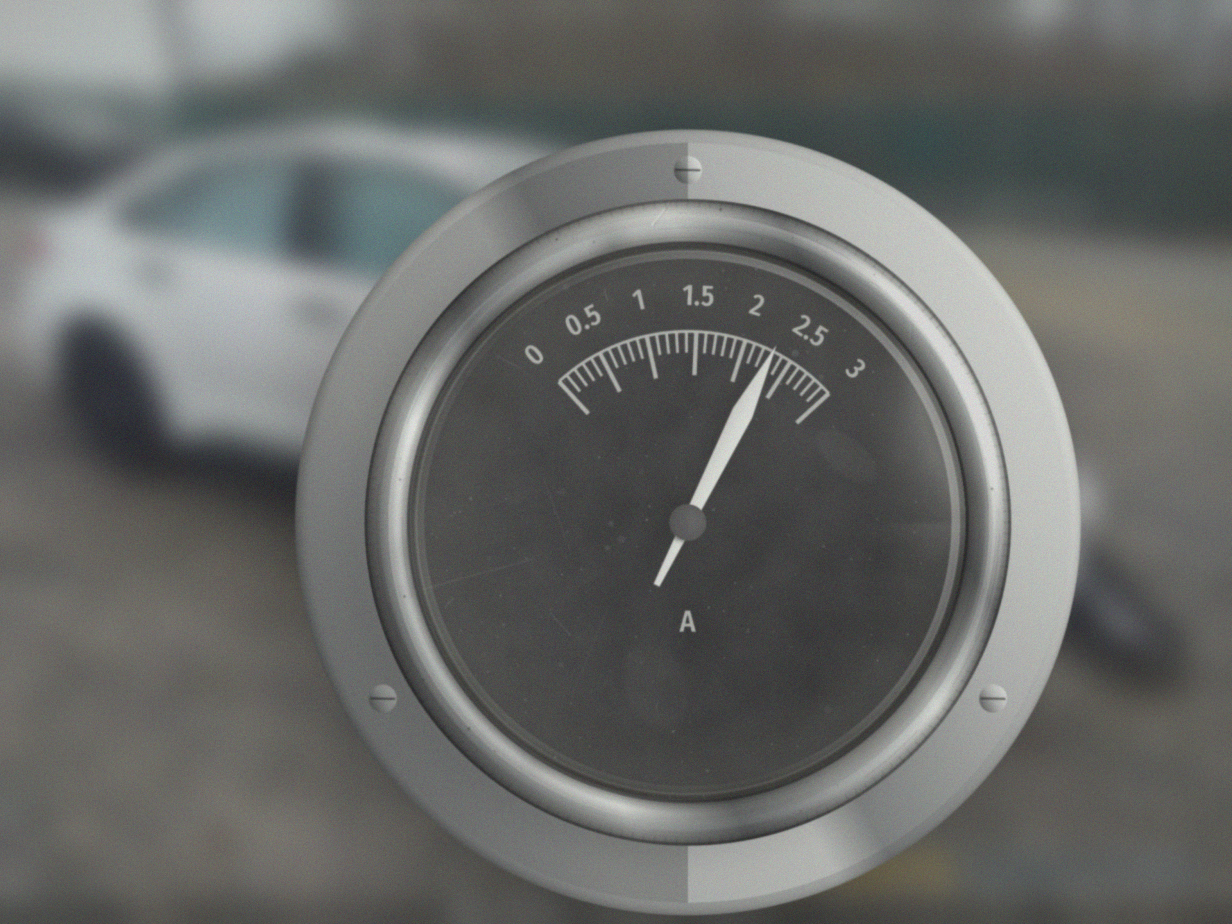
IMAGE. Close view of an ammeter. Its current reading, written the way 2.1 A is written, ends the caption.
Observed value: 2.3 A
